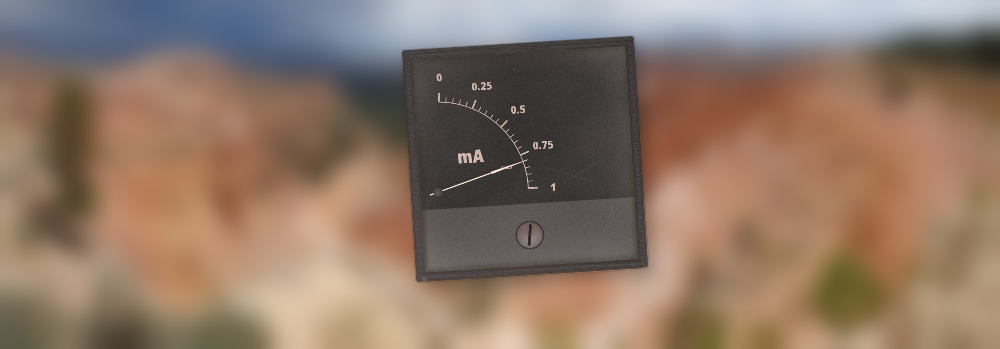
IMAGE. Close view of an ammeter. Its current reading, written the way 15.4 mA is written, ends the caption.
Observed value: 0.8 mA
